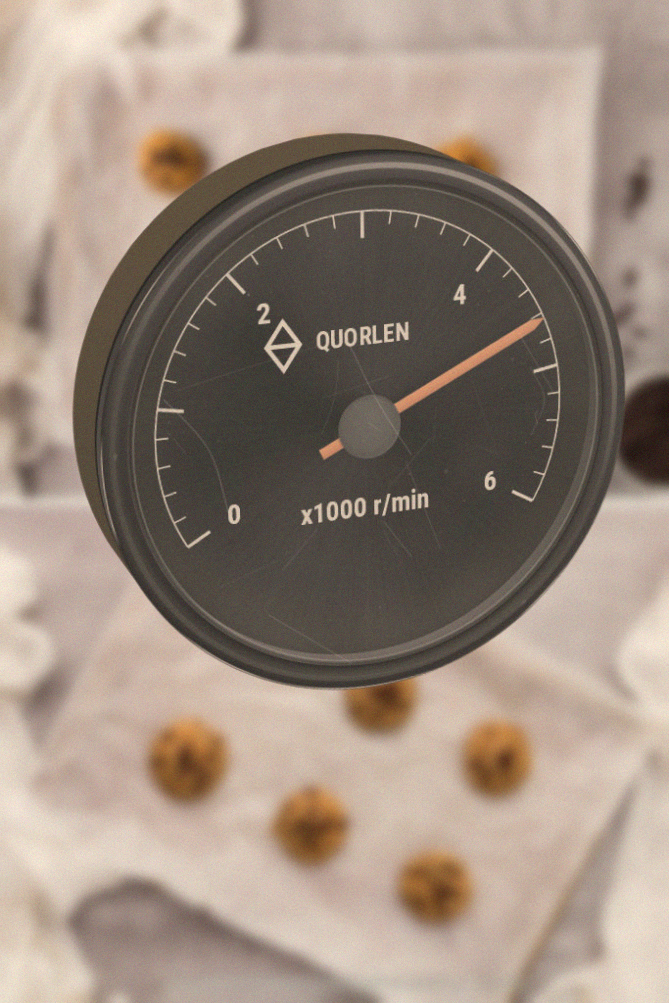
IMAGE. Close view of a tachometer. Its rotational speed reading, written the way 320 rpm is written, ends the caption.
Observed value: 4600 rpm
